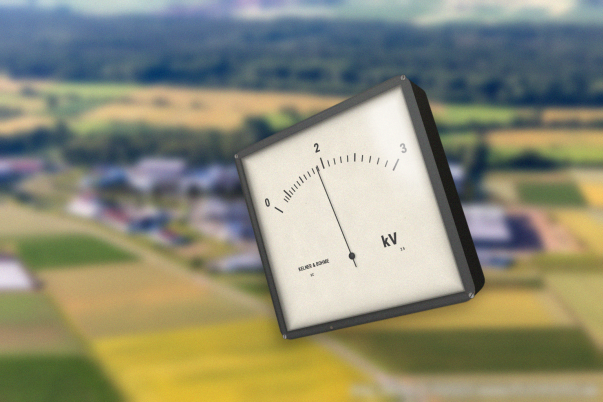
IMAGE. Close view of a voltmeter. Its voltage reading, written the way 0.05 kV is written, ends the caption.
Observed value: 1.9 kV
